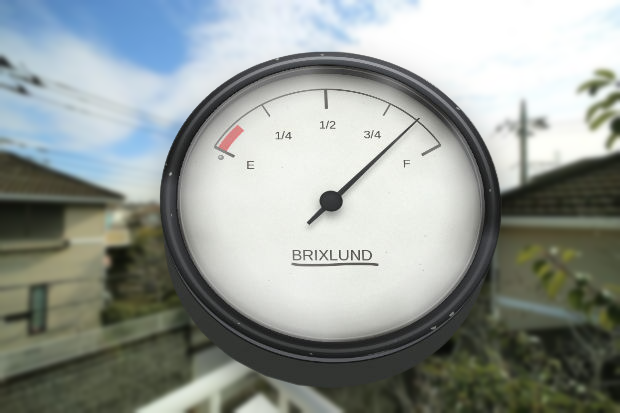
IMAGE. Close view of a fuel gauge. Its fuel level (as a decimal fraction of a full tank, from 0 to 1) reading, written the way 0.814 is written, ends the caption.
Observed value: 0.875
